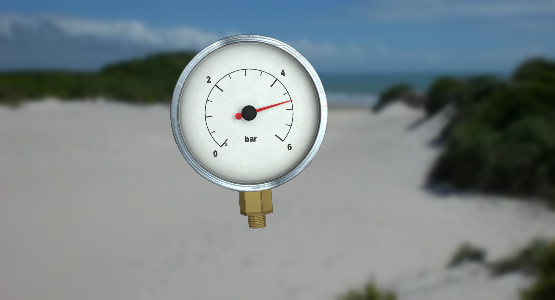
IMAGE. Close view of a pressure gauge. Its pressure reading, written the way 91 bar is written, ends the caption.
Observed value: 4.75 bar
